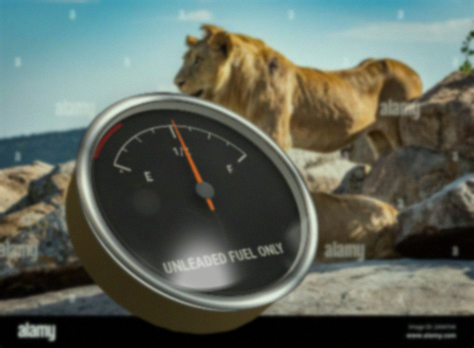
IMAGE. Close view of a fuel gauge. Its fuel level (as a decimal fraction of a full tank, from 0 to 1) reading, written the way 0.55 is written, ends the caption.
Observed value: 0.5
